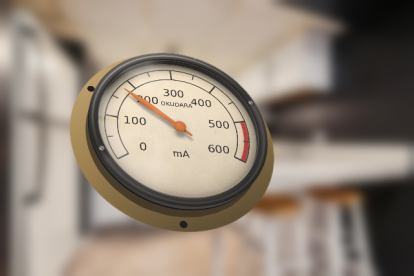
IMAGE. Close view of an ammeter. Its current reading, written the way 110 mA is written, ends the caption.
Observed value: 175 mA
